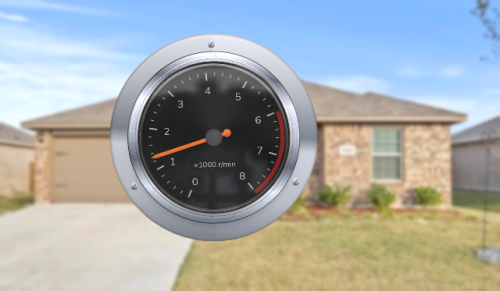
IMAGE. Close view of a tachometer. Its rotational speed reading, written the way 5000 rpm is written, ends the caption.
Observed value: 1300 rpm
